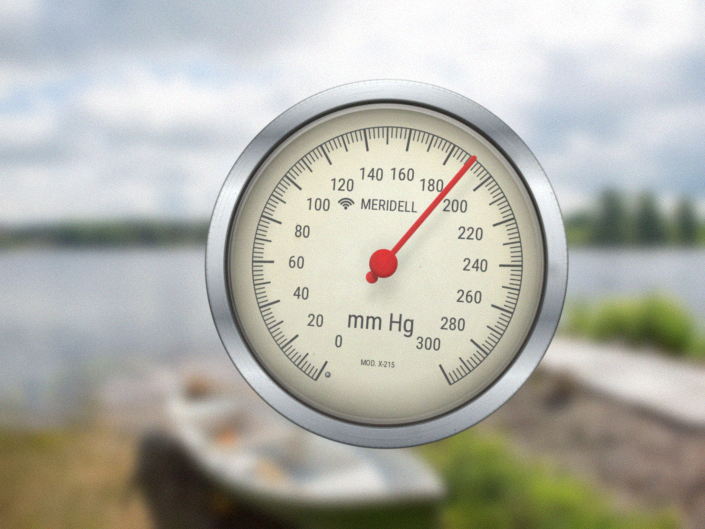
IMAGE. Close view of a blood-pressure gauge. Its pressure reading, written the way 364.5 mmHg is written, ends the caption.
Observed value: 190 mmHg
